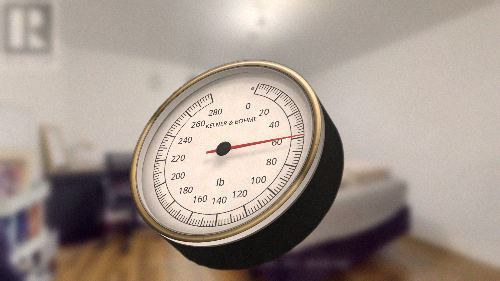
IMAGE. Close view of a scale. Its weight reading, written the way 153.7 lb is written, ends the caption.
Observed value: 60 lb
